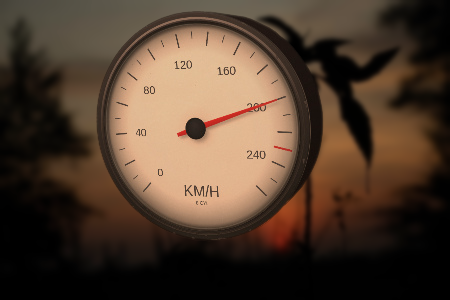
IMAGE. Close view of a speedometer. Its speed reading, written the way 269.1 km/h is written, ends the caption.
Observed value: 200 km/h
